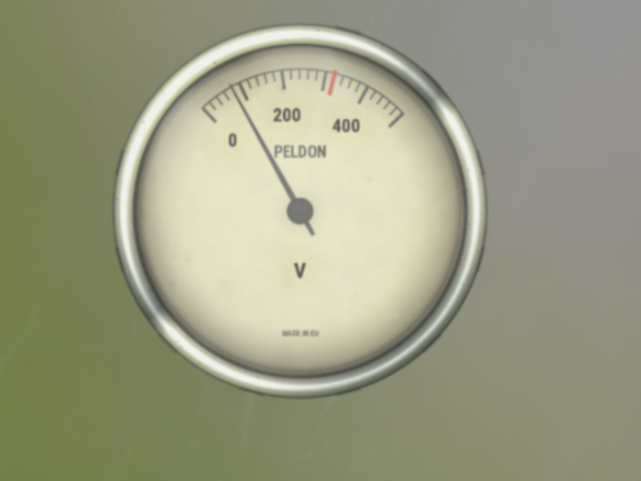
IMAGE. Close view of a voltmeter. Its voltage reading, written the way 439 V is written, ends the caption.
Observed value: 80 V
